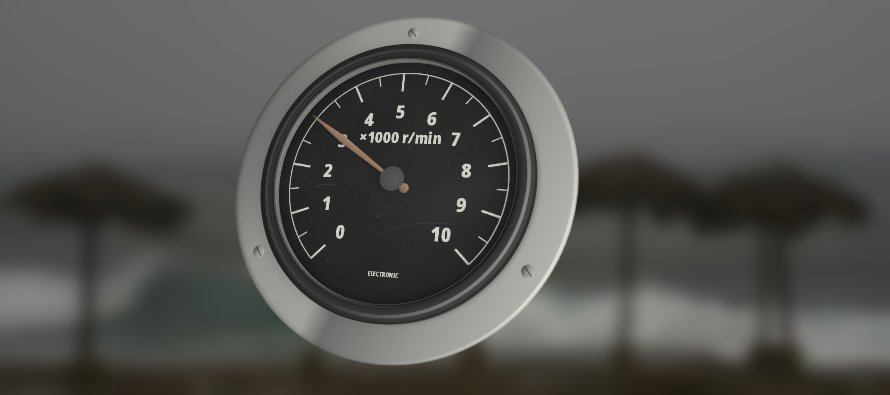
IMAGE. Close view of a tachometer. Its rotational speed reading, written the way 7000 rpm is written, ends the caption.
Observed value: 3000 rpm
